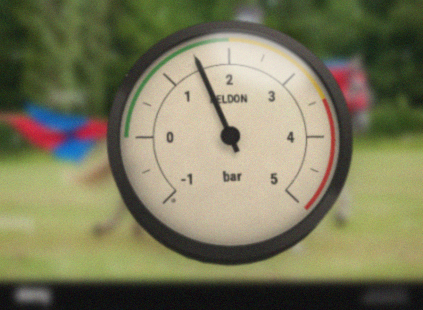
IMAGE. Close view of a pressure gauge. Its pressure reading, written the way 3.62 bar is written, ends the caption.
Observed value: 1.5 bar
